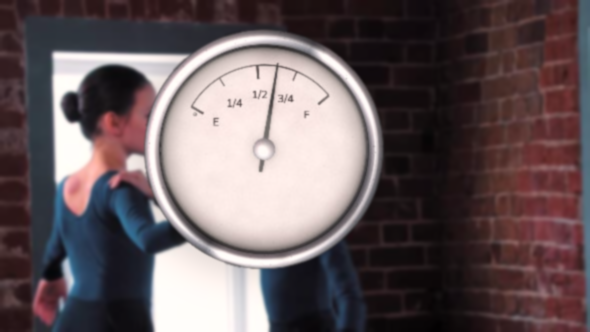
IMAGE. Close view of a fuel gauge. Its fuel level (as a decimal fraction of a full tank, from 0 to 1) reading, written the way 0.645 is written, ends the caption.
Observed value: 0.625
